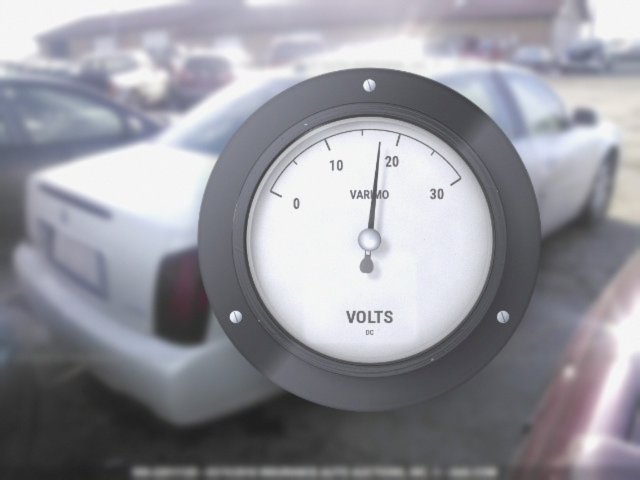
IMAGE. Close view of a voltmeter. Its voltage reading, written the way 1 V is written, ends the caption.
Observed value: 17.5 V
